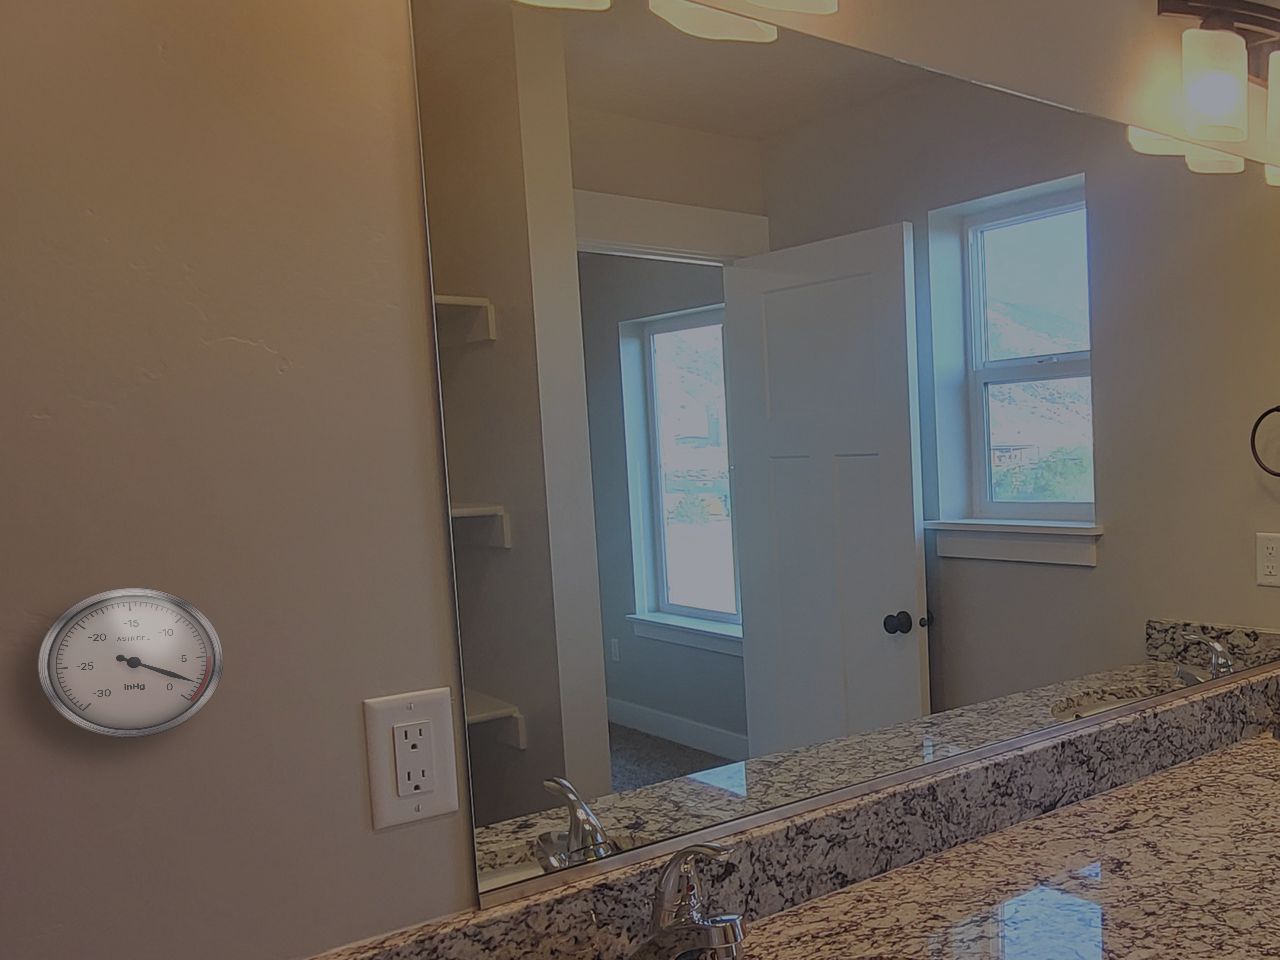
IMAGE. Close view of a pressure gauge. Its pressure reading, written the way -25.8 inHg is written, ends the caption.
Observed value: -2 inHg
